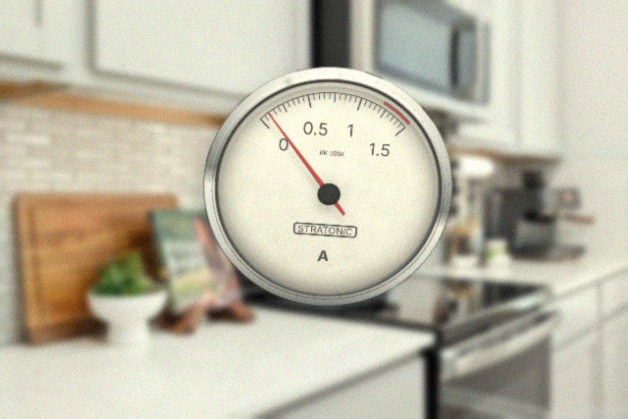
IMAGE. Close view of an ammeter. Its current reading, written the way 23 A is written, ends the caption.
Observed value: 0.1 A
